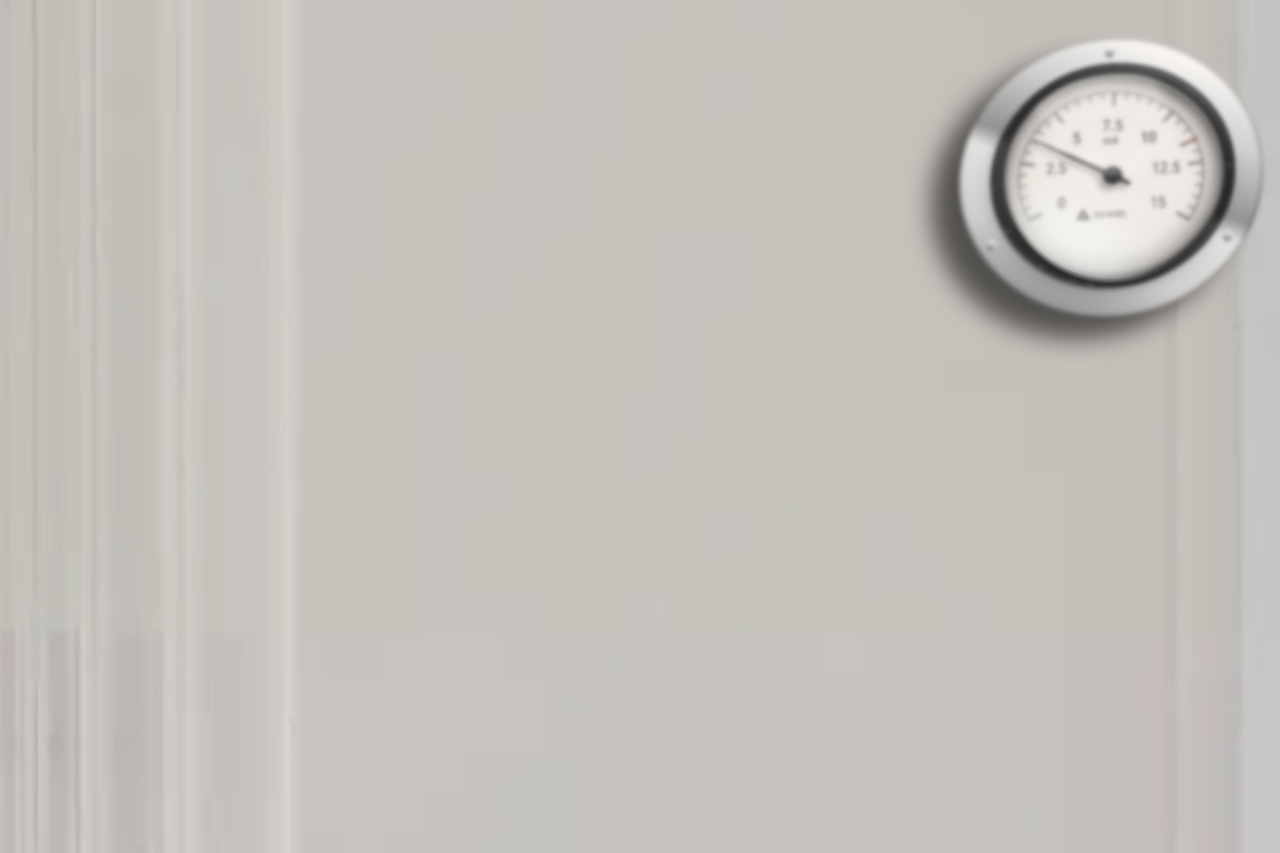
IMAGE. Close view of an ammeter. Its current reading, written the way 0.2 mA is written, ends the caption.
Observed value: 3.5 mA
